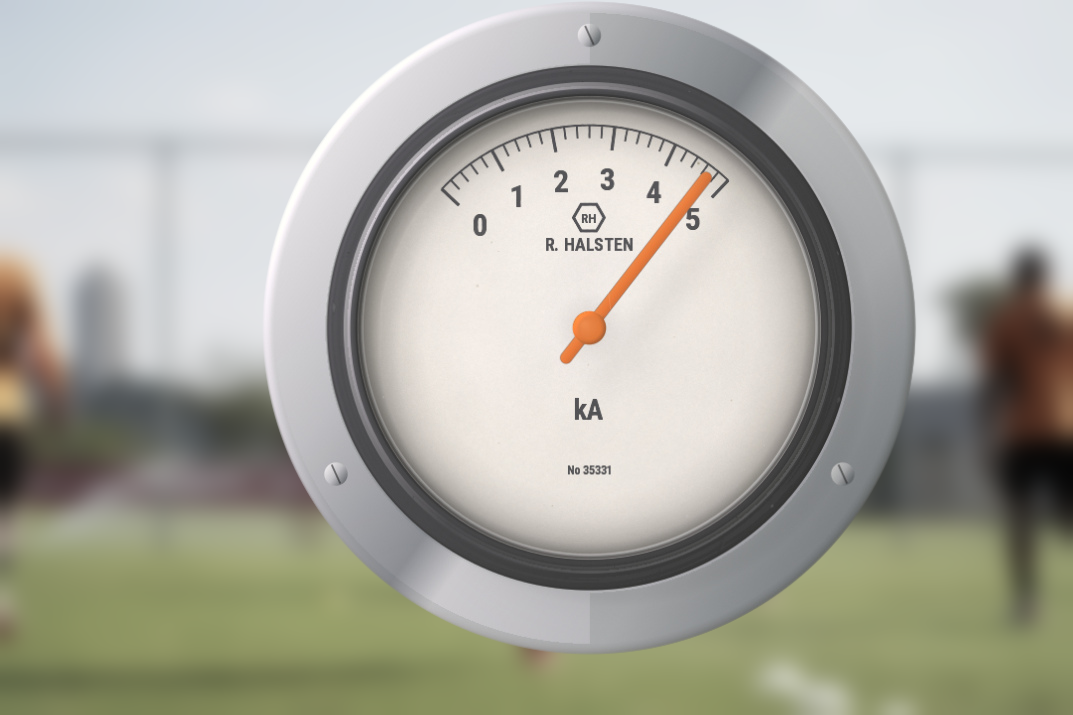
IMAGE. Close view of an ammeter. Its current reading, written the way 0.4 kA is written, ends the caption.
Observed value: 4.7 kA
